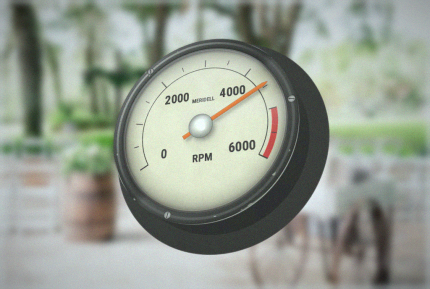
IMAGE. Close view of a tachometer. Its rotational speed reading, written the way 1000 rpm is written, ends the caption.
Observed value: 4500 rpm
